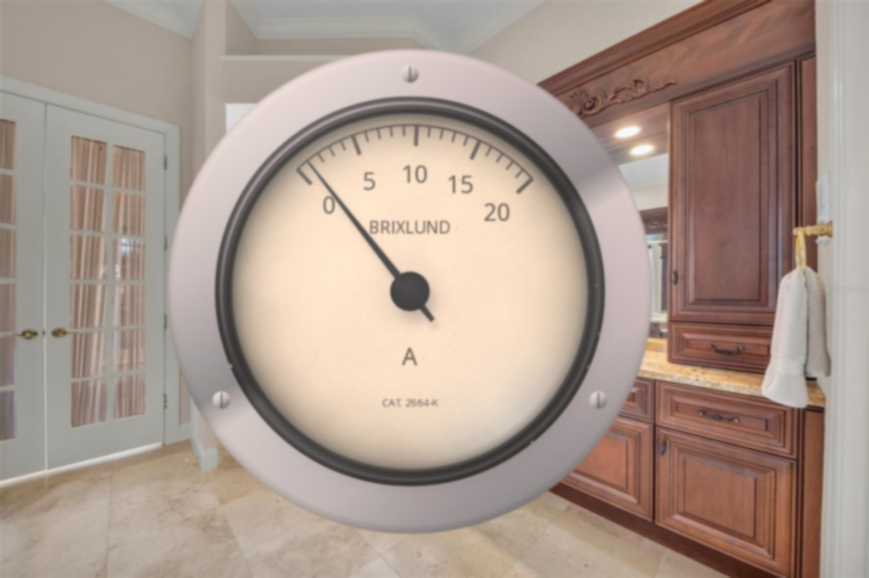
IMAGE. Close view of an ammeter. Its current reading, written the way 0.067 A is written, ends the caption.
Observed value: 1 A
